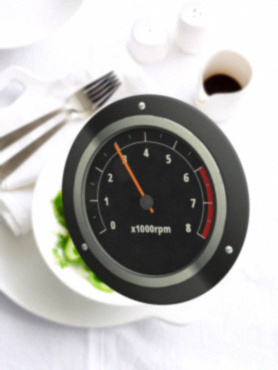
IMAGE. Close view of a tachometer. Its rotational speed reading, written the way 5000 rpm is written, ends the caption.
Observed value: 3000 rpm
